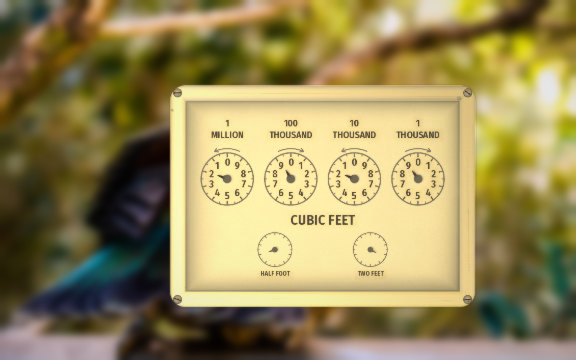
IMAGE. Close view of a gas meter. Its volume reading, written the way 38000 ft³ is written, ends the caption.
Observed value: 191900 ft³
